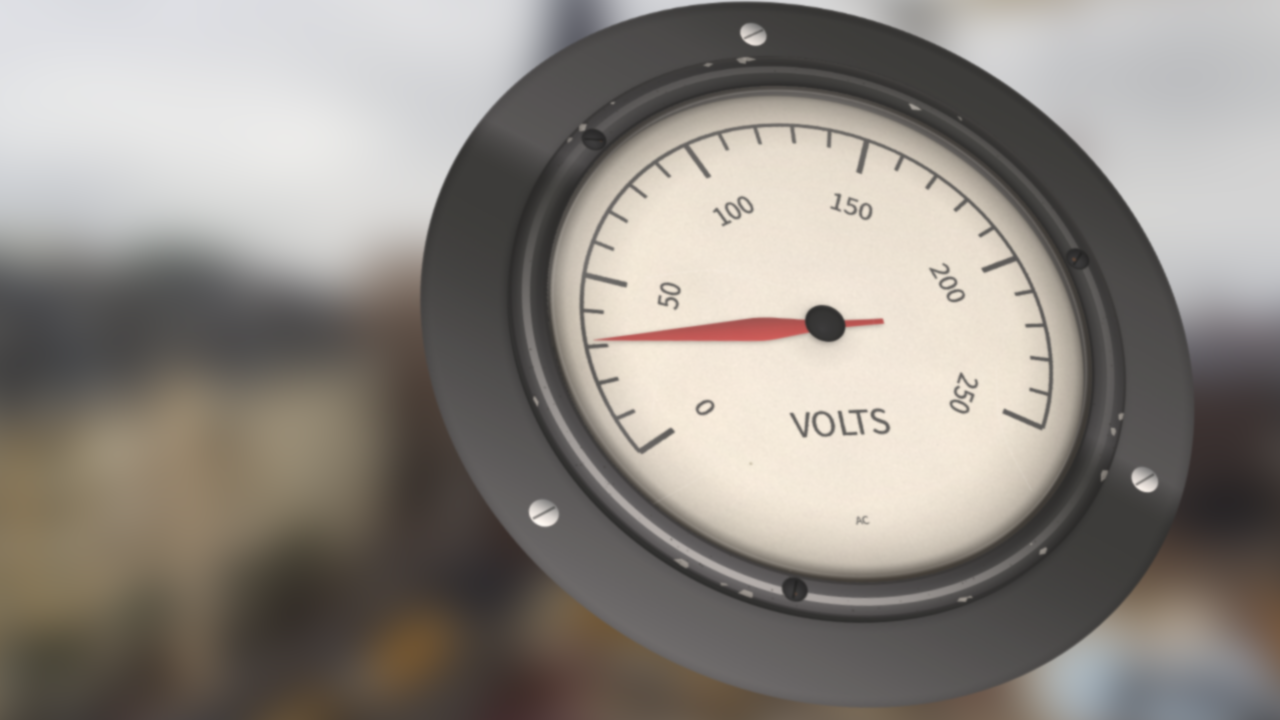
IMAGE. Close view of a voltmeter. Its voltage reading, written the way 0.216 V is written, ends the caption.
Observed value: 30 V
